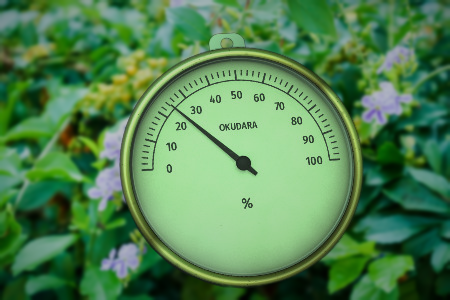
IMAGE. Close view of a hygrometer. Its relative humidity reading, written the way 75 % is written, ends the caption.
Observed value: 24 %
